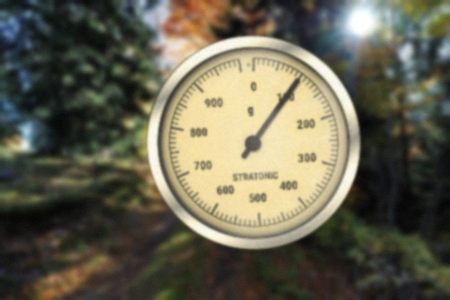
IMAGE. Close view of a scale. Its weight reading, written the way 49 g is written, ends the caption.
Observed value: 100 g
